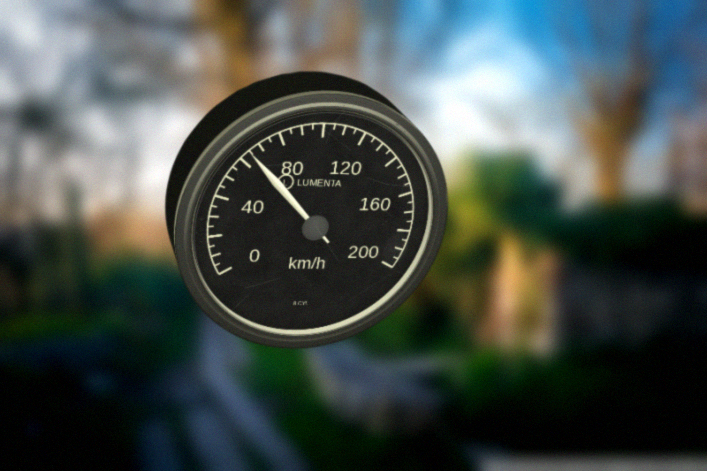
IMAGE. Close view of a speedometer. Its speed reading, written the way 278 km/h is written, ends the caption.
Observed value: 65 km/h
